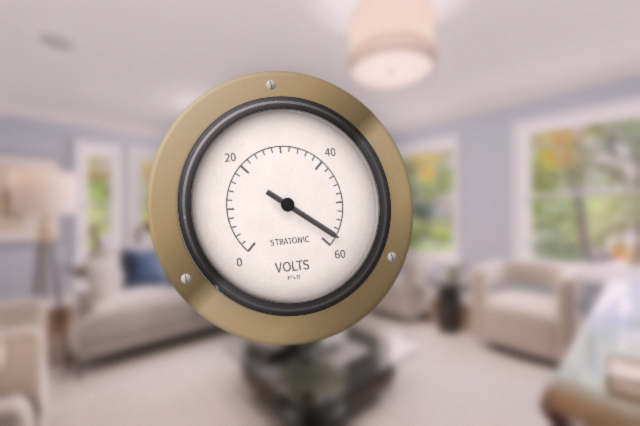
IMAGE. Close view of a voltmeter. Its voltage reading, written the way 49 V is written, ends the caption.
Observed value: 58 V
